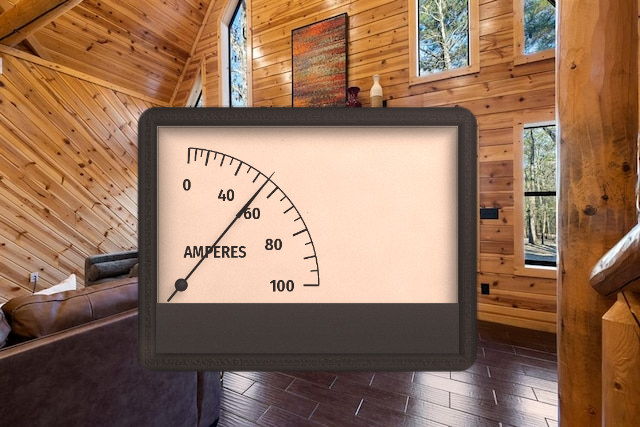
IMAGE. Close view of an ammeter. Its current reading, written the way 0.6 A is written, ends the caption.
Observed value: 55 A
